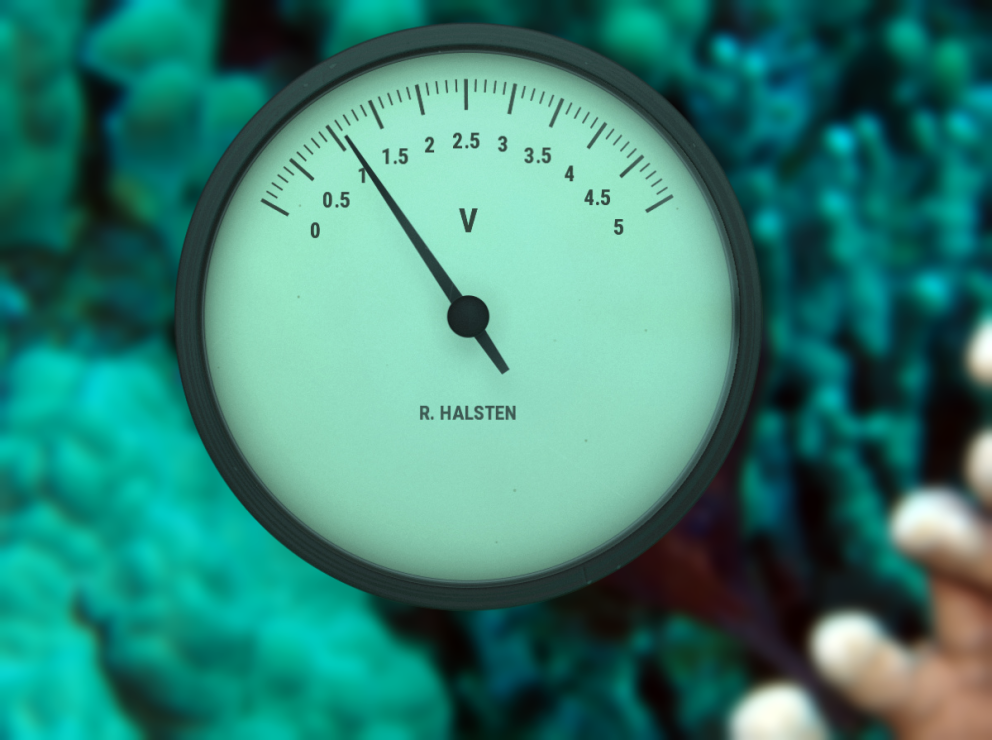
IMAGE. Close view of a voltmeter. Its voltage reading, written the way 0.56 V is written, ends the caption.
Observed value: 1.1 V
